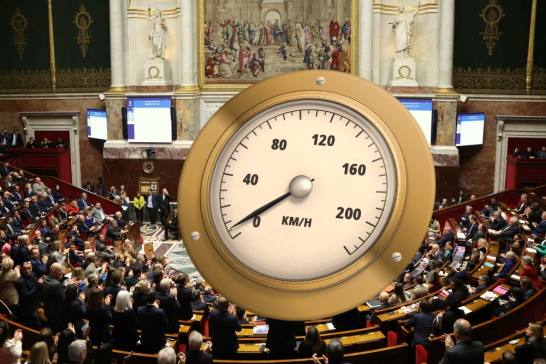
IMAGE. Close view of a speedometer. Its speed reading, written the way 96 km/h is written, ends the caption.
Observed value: 5 km/h
